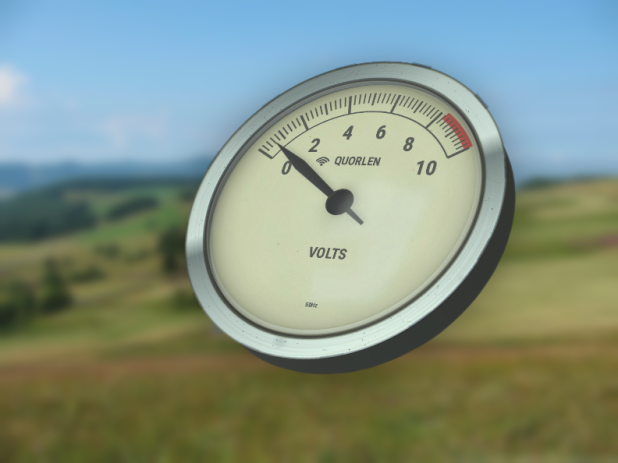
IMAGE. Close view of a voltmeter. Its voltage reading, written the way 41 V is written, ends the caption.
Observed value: 0.6 V
